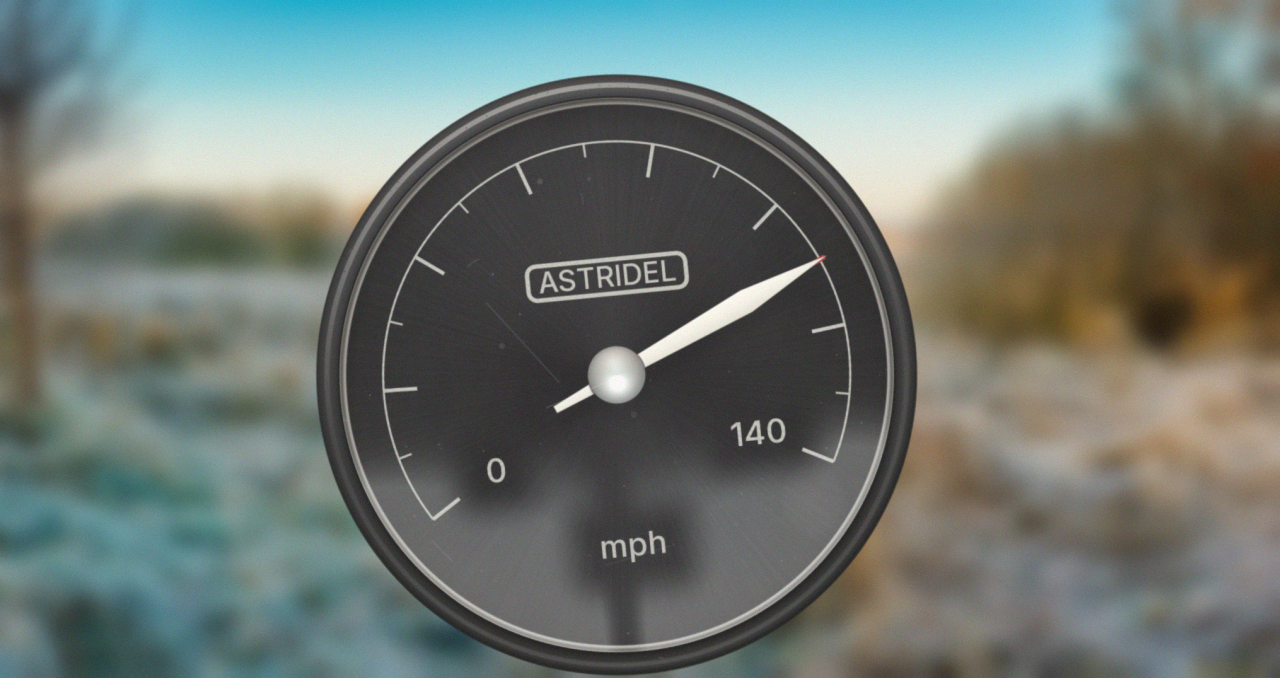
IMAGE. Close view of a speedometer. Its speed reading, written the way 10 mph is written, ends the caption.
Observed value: 110 mph
